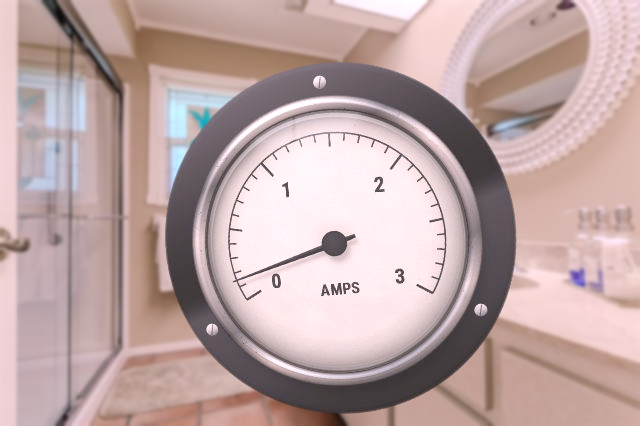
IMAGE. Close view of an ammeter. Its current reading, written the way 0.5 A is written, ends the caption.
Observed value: 0.15 A
